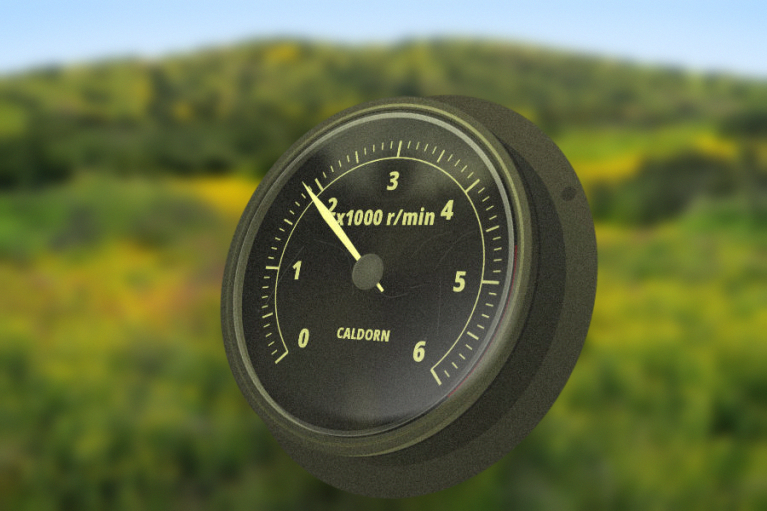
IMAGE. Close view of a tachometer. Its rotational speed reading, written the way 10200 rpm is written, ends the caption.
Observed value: 1900 rpm
